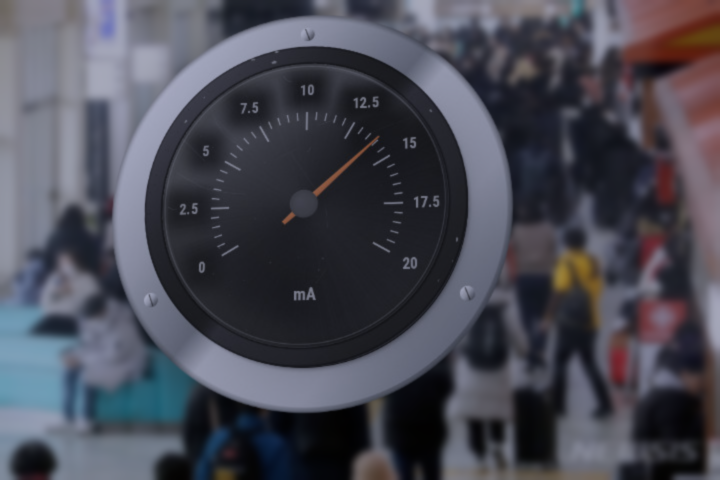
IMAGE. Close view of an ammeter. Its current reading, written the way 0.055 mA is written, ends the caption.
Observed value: 14 mA
